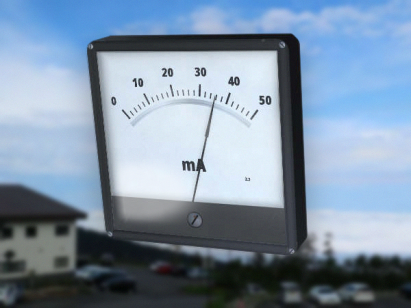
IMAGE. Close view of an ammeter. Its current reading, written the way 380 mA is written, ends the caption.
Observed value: 36 mA
